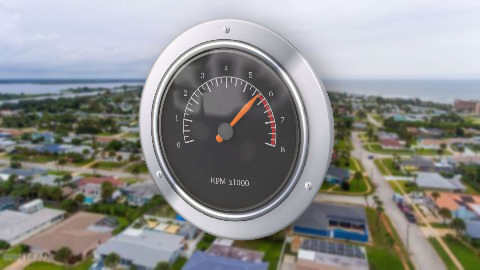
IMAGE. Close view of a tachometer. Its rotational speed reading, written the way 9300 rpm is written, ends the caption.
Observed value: 5750 rpm
